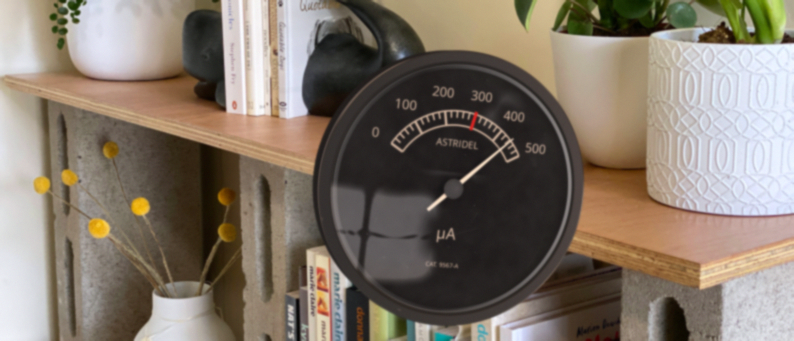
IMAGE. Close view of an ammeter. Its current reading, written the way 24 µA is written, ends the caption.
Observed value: 440 µA
